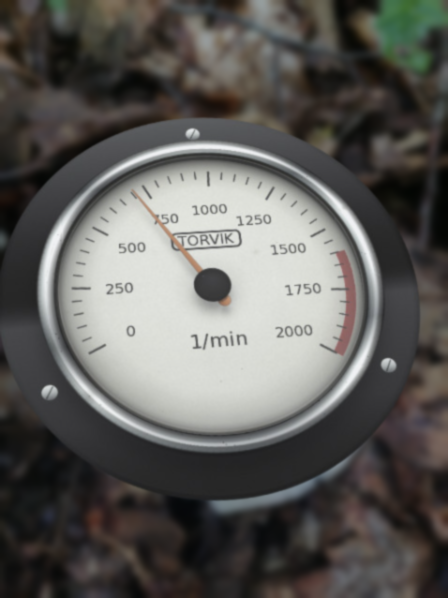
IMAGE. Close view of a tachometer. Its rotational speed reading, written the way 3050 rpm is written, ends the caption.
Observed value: 700 rpm
